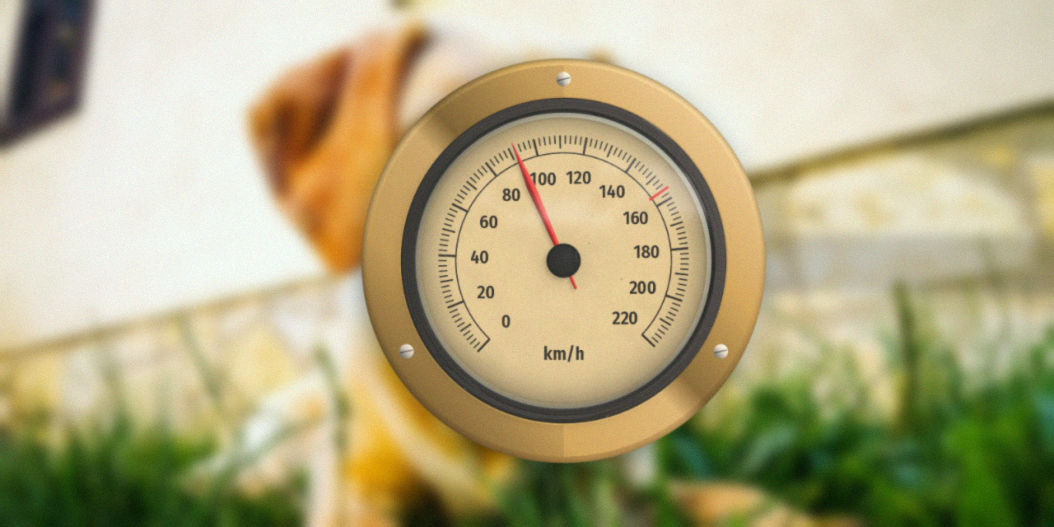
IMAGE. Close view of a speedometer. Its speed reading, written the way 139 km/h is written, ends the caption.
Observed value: 92 km/h
